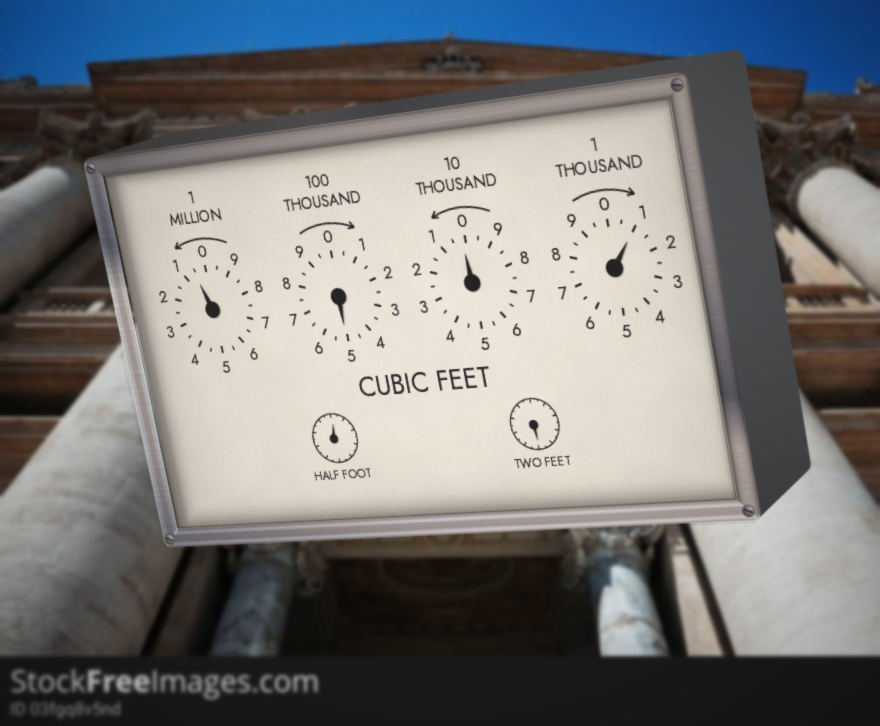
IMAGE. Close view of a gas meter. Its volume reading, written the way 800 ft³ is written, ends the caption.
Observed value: 50100 ft³
